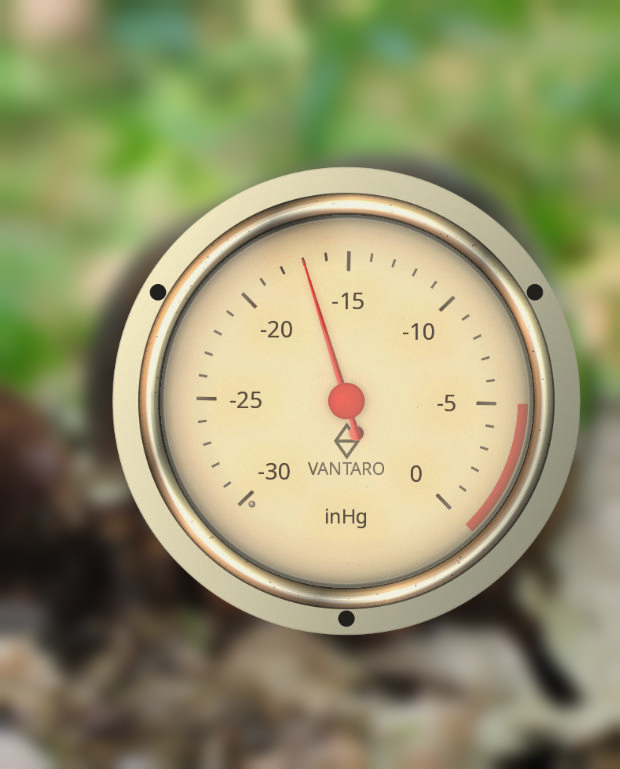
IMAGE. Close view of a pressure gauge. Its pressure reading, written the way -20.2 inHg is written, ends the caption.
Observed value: -17 inHg
